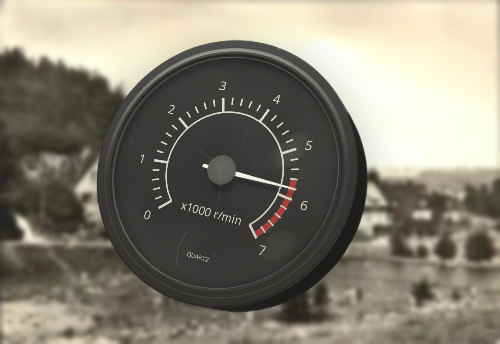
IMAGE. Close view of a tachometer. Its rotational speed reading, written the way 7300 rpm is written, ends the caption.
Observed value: 5800 rpm
